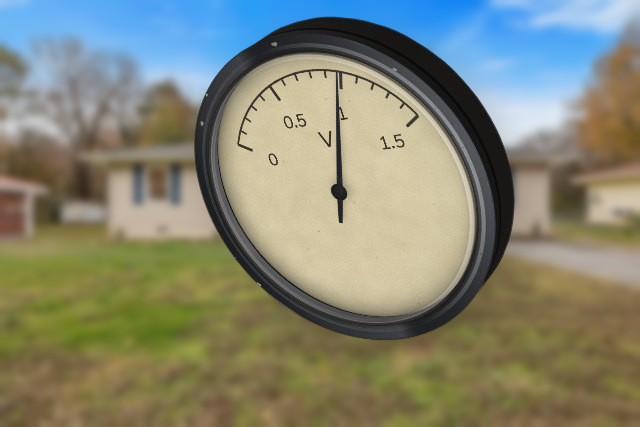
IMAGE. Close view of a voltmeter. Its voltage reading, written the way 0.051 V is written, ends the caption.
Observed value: 1 V
